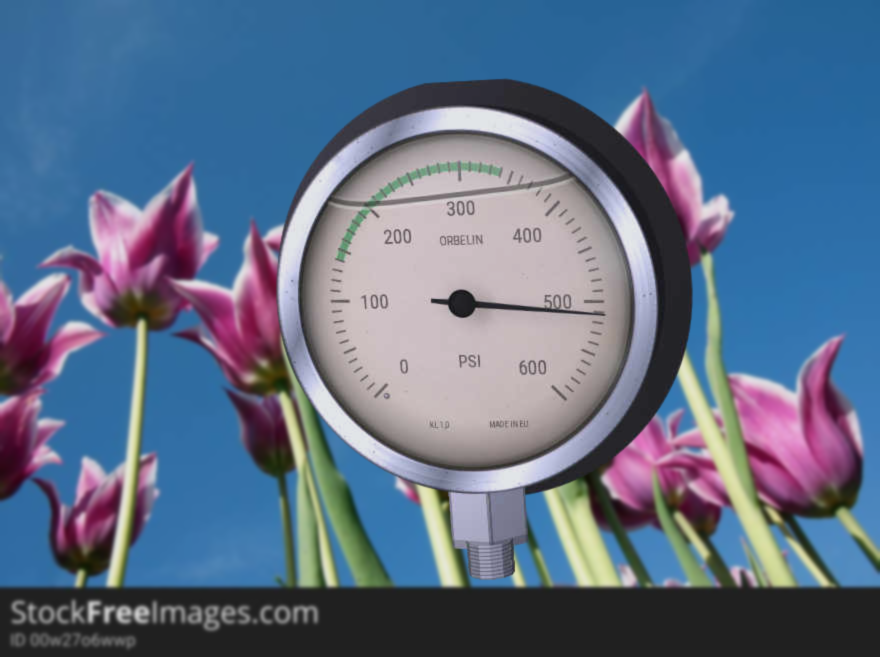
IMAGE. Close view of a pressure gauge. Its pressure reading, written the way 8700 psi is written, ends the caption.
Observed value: 510 psi
